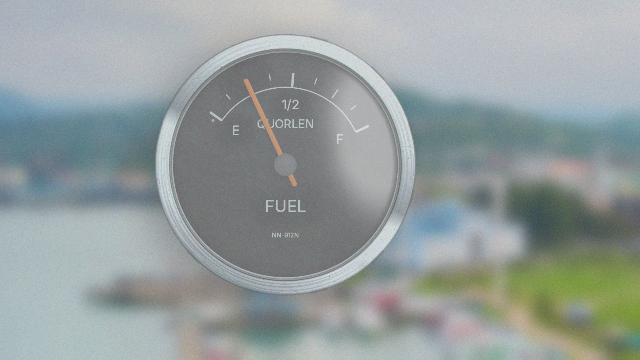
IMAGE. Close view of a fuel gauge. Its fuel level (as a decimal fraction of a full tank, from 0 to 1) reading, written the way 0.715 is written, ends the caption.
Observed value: 0.25
